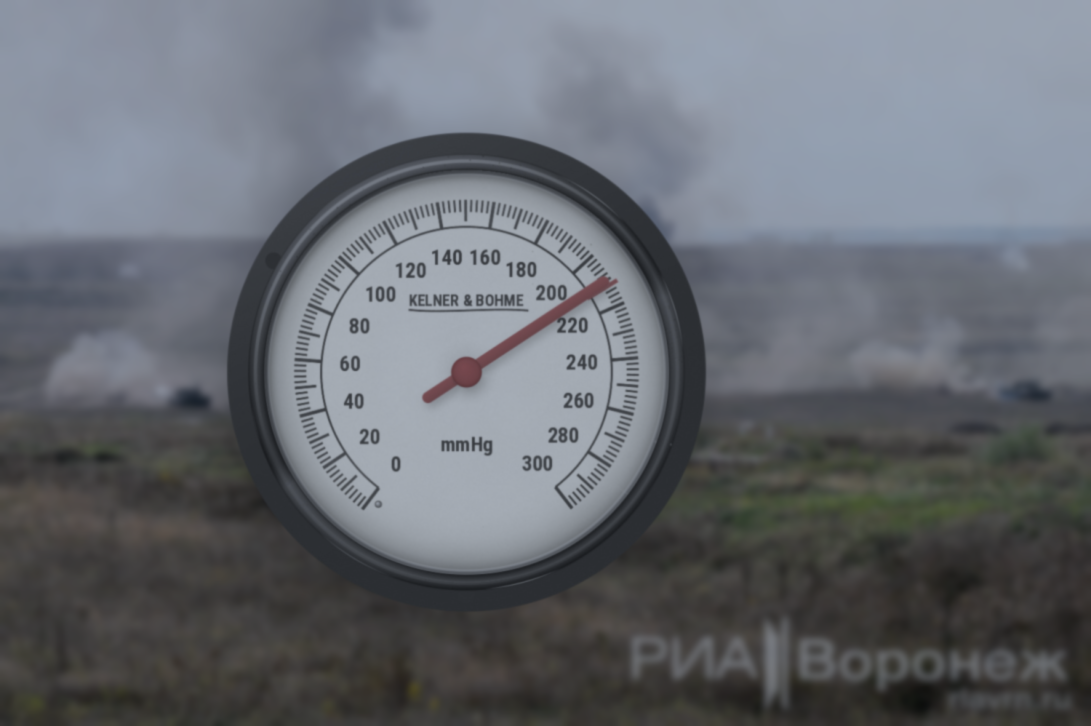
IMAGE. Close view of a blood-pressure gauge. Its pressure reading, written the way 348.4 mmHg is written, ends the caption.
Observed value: 210 mmHg
